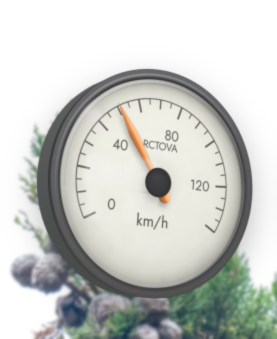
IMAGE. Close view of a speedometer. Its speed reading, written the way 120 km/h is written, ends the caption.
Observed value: 50 km/h
